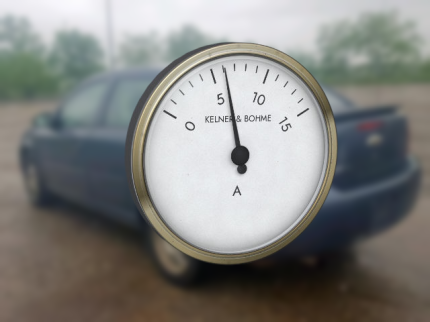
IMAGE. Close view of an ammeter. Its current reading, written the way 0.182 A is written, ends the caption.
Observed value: 6 A
